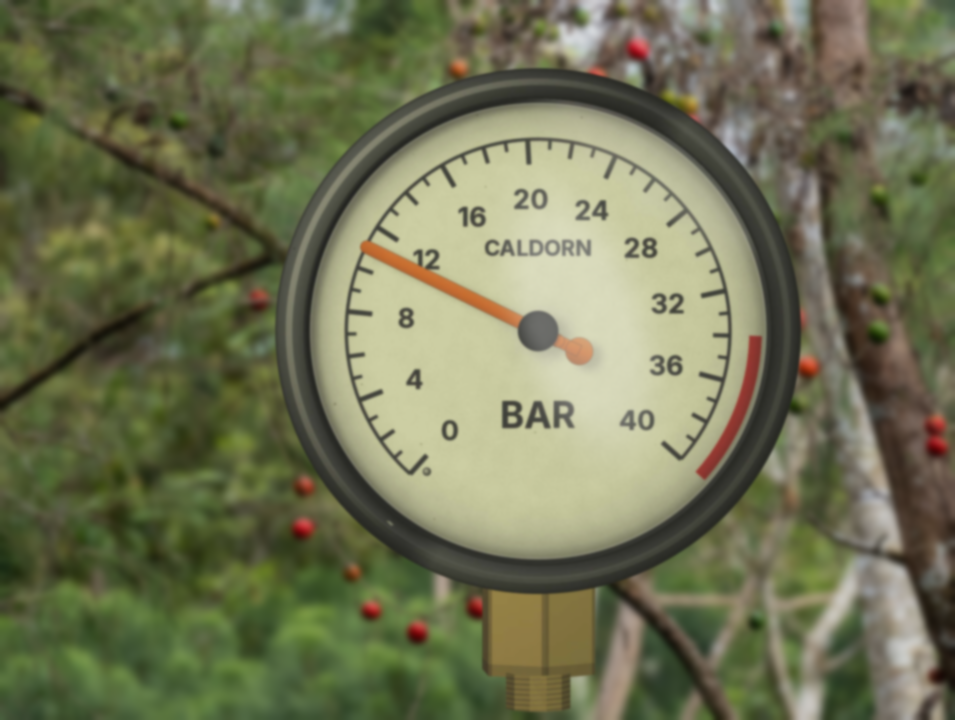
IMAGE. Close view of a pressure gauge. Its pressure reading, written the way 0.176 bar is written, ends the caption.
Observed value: 11 bar
